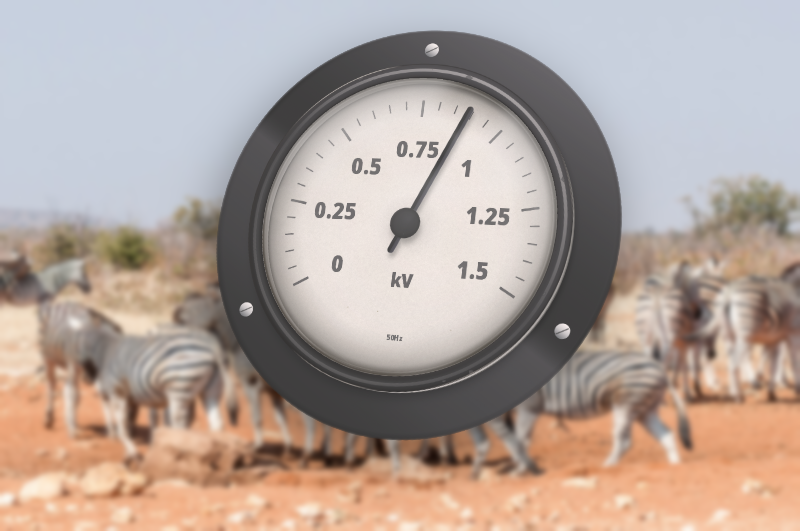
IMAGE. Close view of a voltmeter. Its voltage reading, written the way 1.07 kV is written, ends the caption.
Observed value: 0.9 kV
